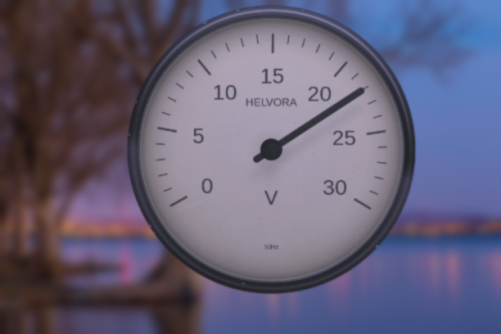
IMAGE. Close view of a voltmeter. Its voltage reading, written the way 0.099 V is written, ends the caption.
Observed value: 22 V
